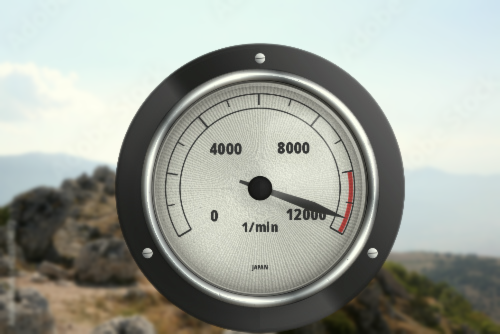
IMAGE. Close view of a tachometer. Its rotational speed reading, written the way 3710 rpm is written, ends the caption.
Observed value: 11500 rpm
